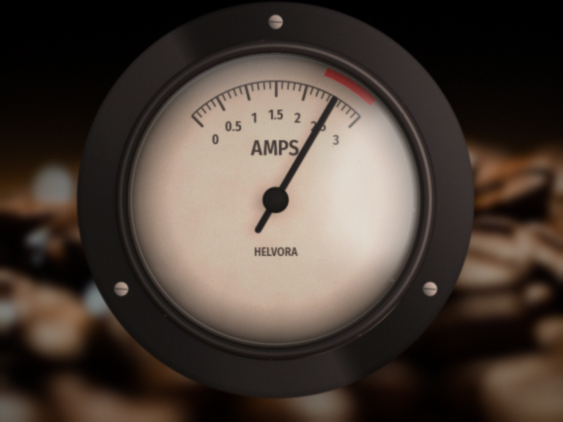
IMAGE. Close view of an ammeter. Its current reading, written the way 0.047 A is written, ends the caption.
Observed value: 2.5 A
